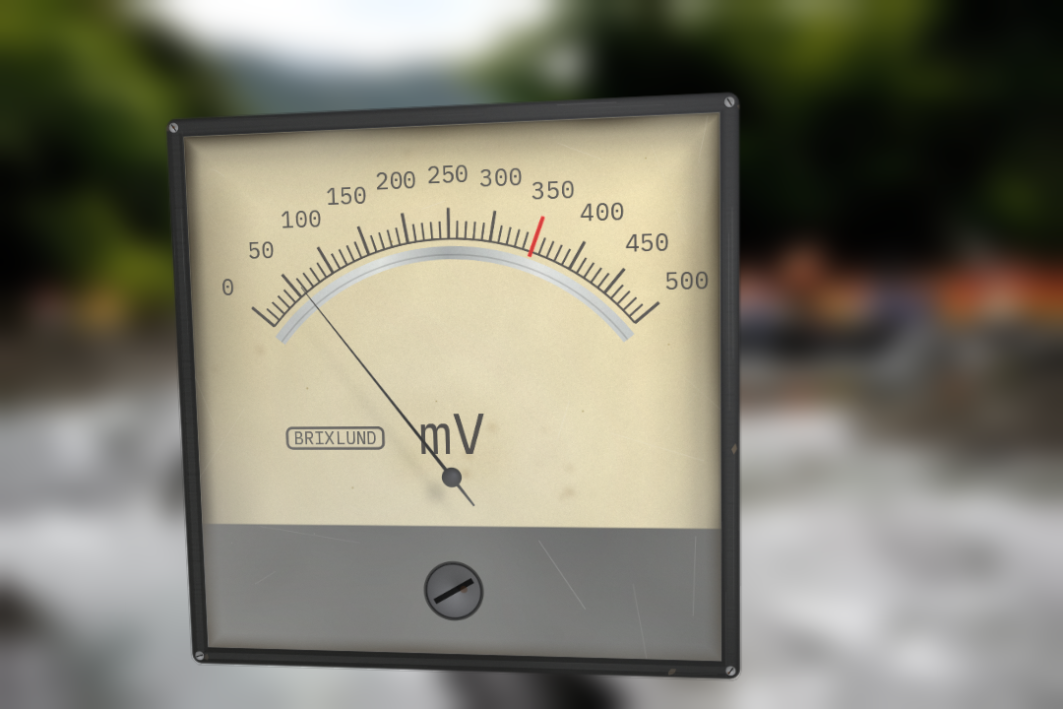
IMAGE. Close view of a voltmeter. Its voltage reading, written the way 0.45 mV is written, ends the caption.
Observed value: 60 mV
